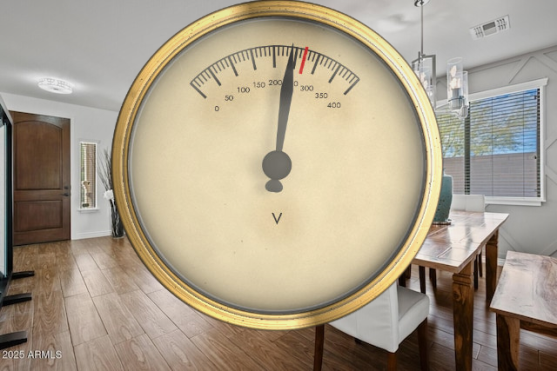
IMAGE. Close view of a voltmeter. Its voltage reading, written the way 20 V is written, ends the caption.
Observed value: 240 V
